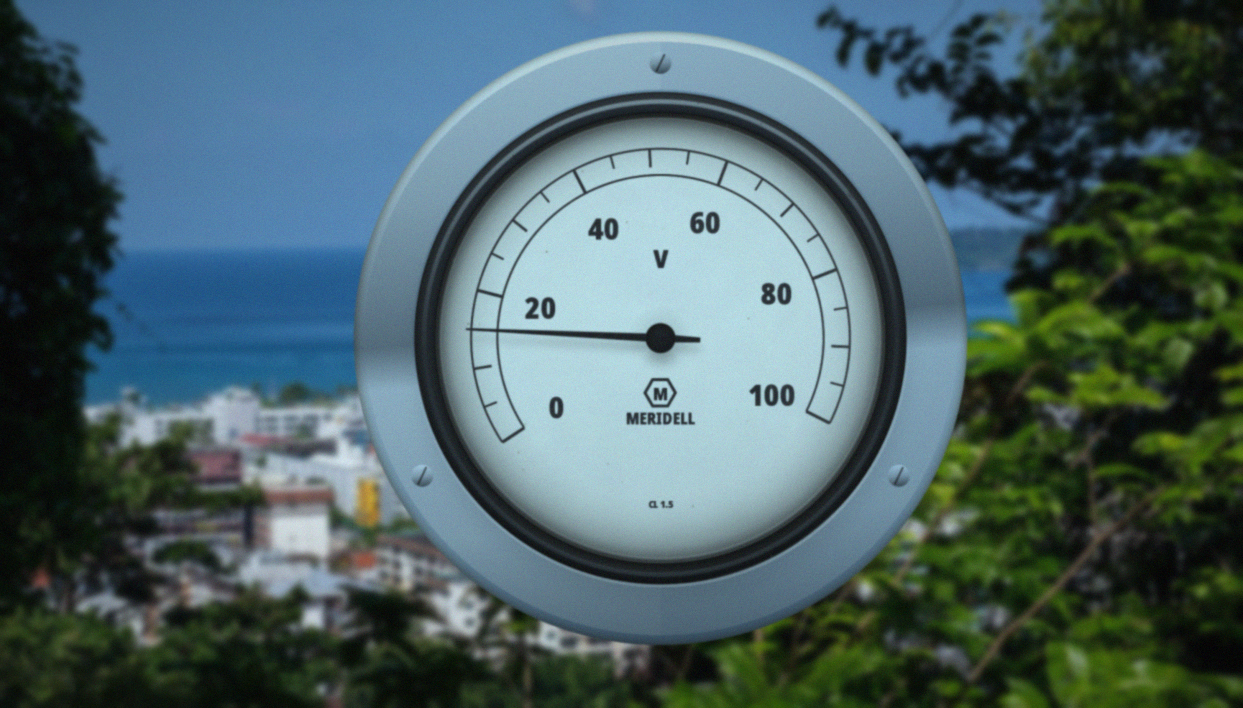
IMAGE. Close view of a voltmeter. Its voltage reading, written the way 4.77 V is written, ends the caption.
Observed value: 15 V
